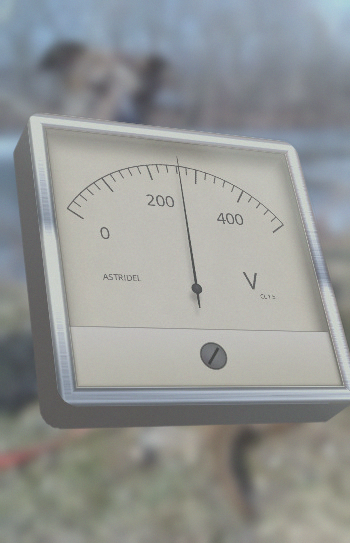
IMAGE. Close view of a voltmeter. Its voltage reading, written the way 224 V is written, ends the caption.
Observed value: 260 V
